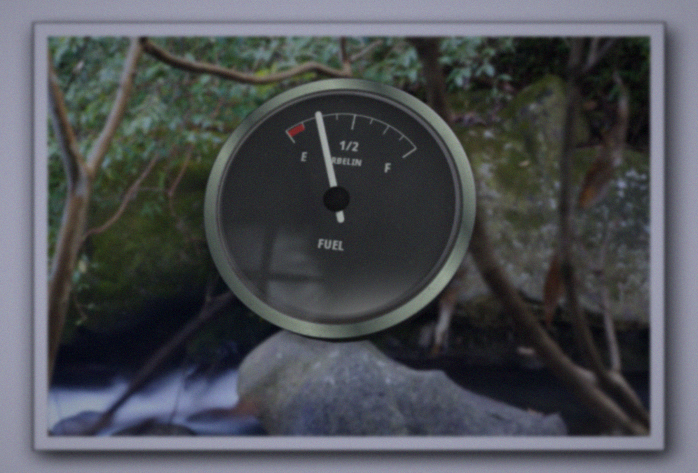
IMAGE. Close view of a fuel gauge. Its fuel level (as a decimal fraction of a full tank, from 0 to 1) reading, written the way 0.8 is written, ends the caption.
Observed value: 0.25
